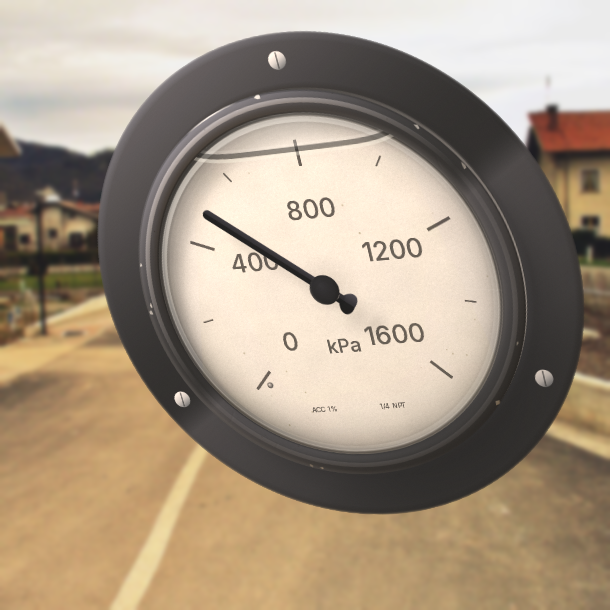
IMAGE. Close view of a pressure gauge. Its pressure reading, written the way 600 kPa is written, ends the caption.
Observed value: 500 kPa
